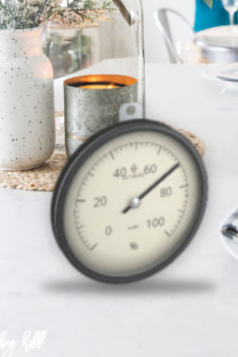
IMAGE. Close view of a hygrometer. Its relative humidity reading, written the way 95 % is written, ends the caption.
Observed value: 70 %
